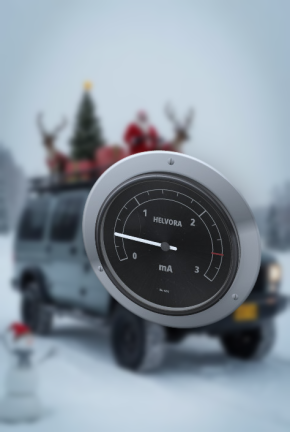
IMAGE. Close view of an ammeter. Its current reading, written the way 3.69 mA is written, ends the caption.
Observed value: 0.4 mA
